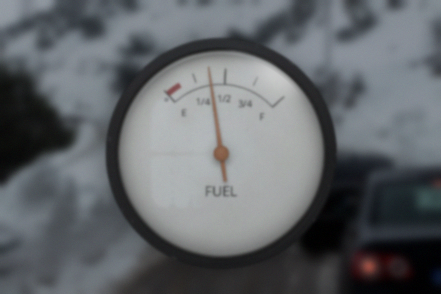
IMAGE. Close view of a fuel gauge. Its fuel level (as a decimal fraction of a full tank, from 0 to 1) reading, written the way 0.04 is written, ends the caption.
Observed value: 0.375
